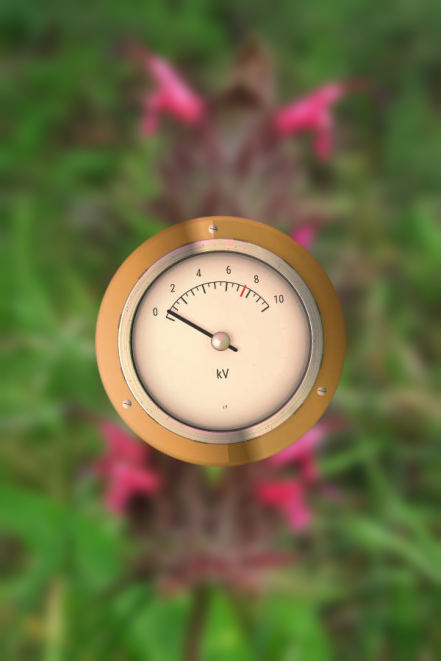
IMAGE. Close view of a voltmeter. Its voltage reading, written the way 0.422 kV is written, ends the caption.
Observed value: 0.5 kV
